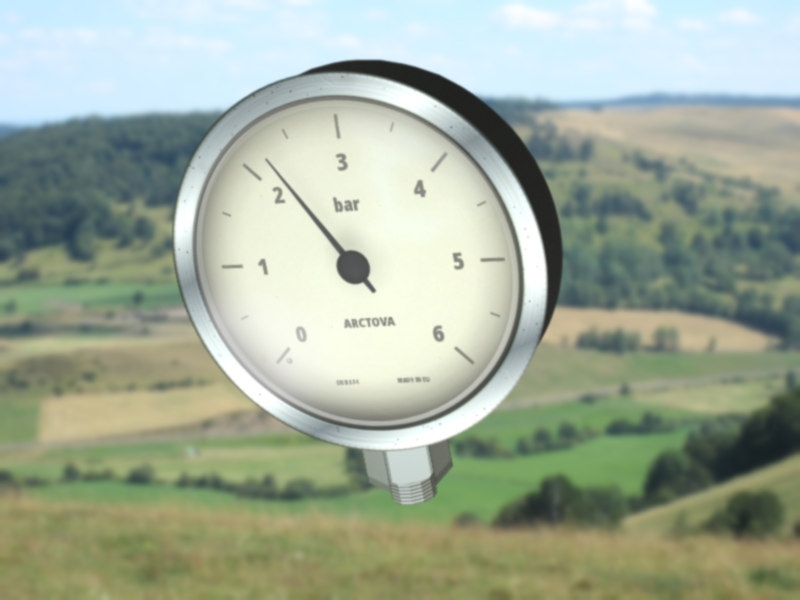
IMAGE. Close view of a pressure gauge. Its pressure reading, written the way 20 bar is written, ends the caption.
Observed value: 2.25 bar
